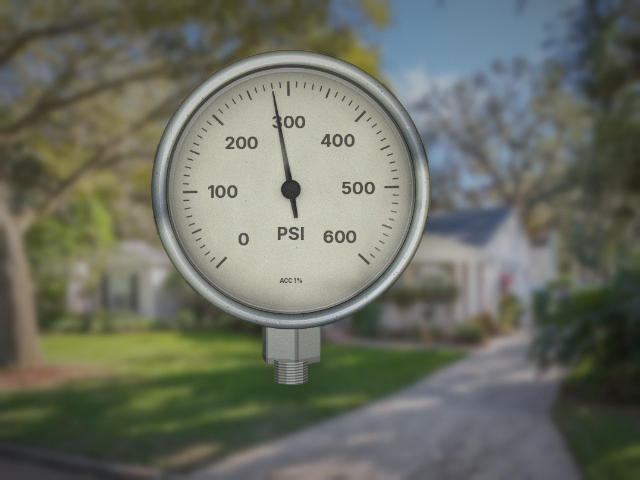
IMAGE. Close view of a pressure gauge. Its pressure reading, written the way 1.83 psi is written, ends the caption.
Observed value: 280 psi
